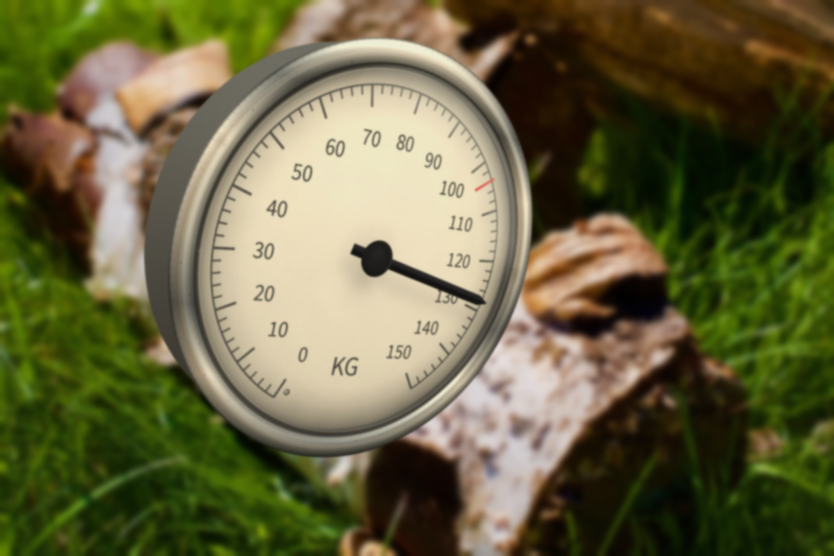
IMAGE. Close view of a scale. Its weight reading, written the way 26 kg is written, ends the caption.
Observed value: 128 kg
